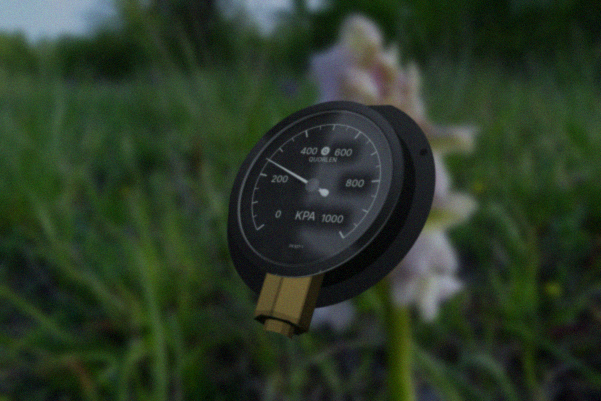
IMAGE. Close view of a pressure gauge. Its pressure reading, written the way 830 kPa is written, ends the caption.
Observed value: 250 kPa
